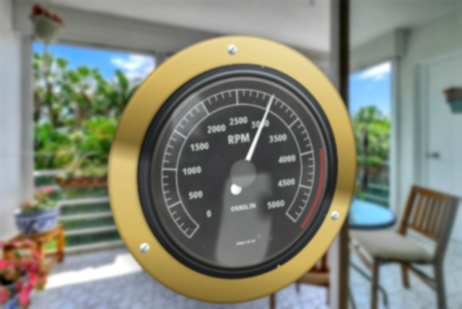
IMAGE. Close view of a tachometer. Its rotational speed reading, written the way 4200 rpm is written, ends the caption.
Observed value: 3000 rpm
